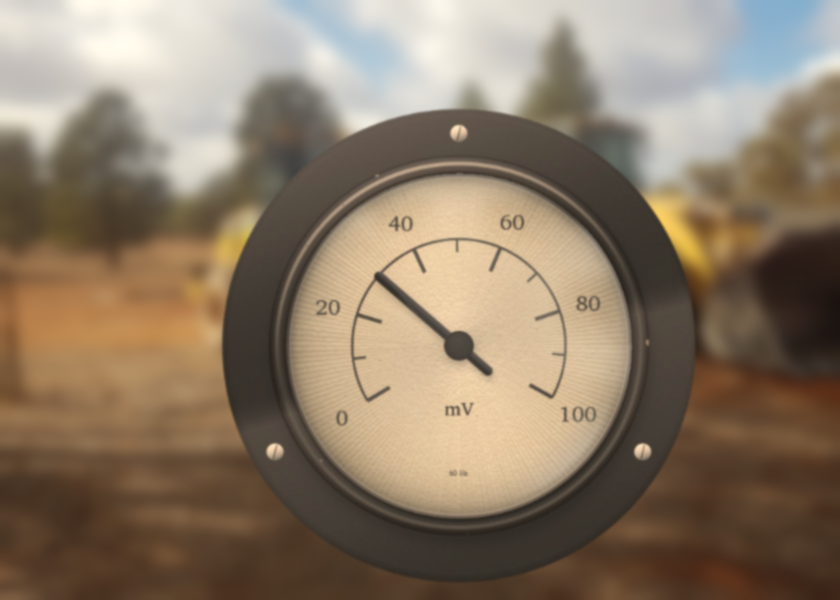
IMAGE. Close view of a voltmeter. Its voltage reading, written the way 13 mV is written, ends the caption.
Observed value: 30 mV
